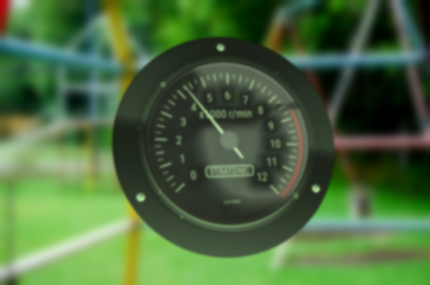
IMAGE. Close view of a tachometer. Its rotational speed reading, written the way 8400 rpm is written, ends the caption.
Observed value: 4250 rpm
